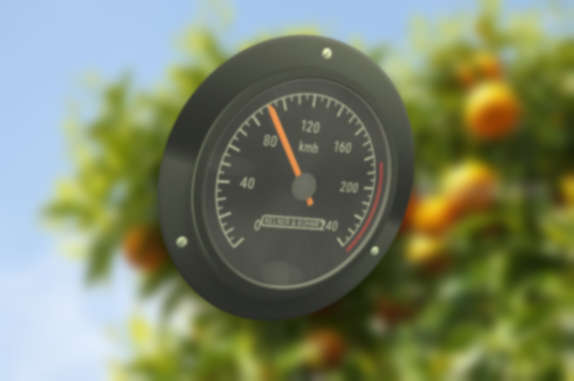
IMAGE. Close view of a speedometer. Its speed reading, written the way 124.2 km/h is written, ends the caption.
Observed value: 90 km/h
